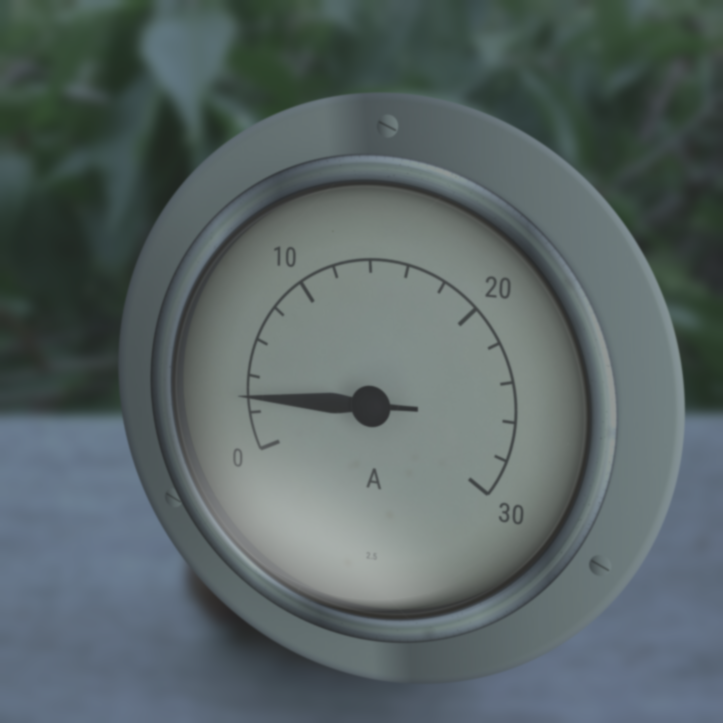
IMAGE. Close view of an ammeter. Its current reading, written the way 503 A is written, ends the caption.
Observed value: 3 A
